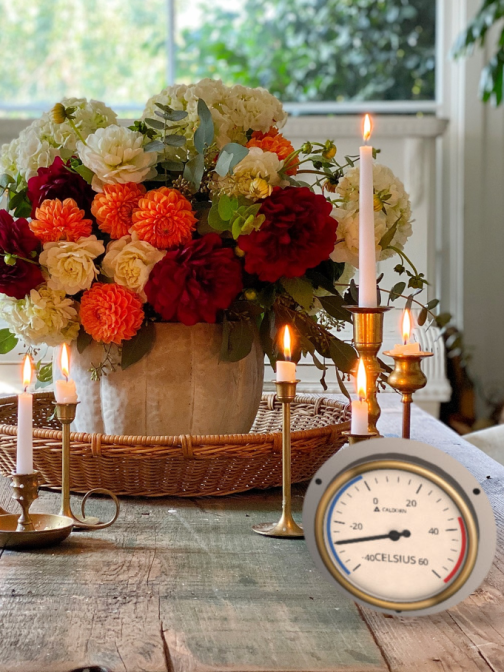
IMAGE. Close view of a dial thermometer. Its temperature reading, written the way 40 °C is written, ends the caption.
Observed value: -28 °C
